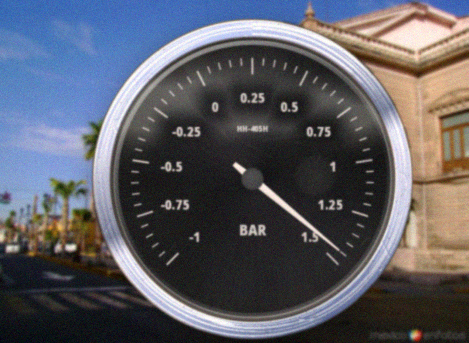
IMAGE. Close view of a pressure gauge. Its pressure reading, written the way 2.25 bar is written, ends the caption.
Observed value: 1.45 bar
